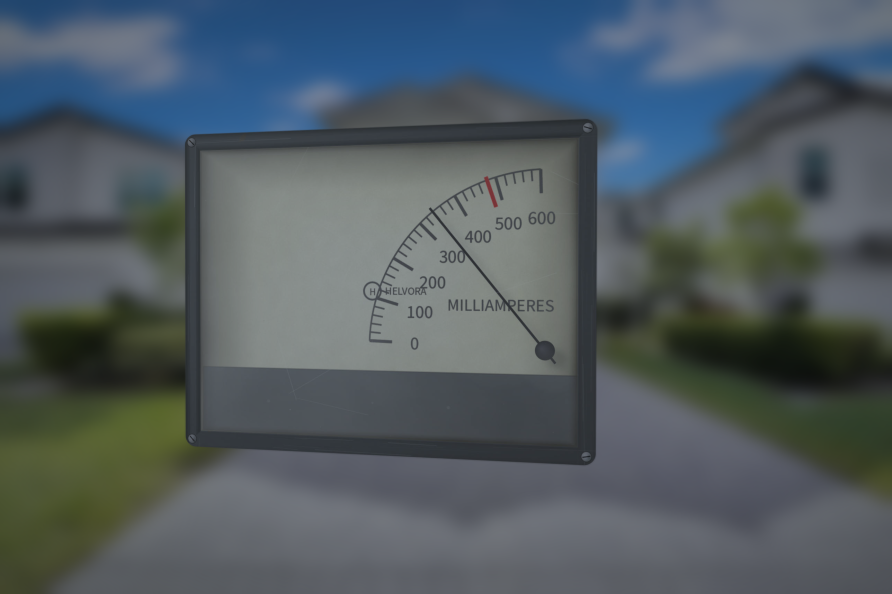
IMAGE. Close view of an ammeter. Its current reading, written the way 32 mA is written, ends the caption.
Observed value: 340 mA
